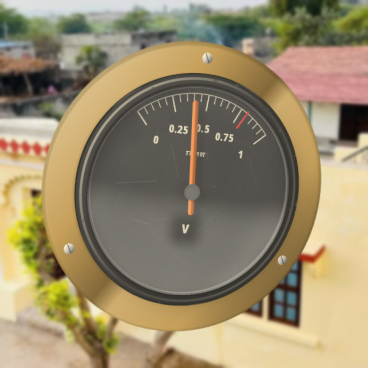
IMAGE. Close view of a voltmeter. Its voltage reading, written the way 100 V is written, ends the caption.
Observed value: 0.4 V
